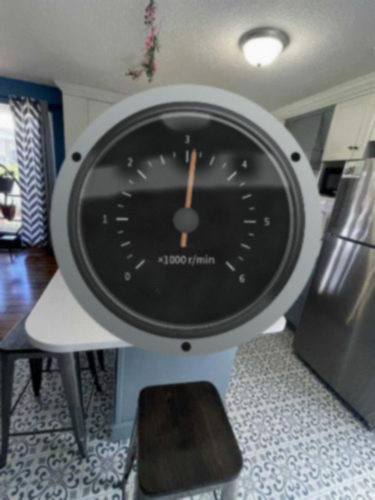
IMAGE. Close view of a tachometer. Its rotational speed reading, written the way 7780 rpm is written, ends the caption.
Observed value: 3125 rpm
